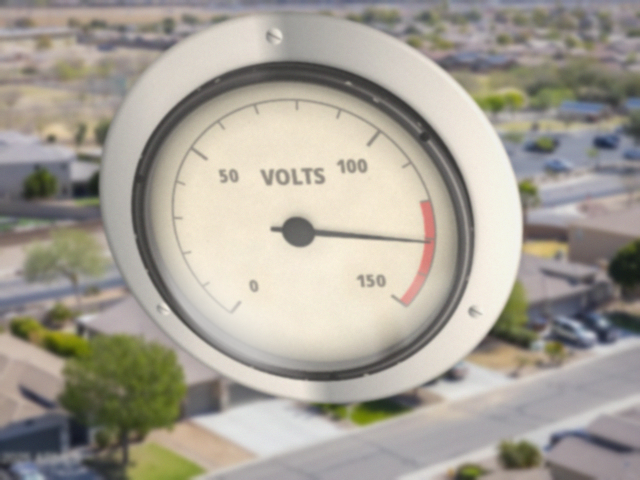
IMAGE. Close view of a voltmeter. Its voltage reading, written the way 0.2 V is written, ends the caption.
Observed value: 130 V
